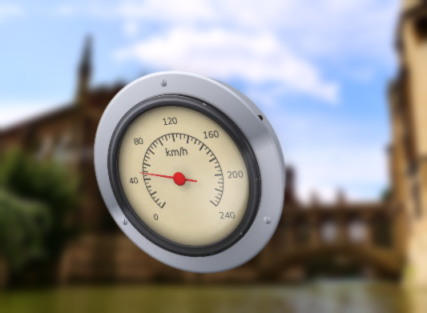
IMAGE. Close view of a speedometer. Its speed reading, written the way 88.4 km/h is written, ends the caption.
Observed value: 50 km/h
